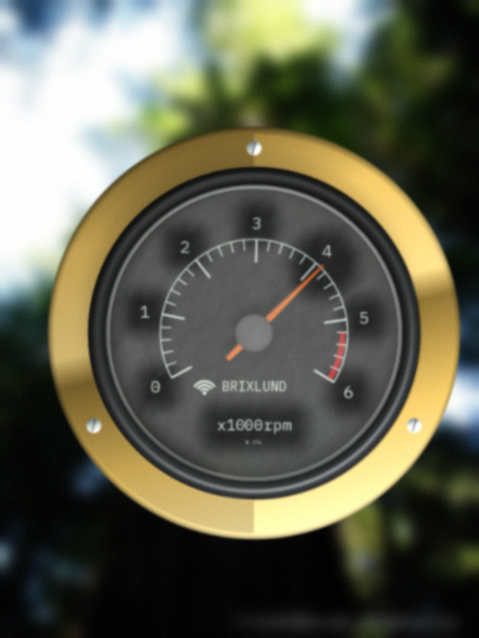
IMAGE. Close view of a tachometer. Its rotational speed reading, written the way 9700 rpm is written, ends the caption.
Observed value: 4100 rpm
